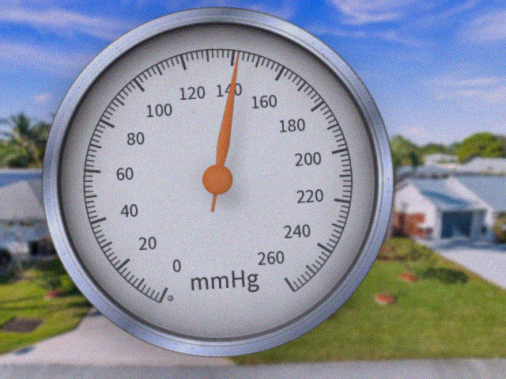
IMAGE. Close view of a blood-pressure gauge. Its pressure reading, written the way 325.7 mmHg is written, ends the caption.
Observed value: 142 mmHg
